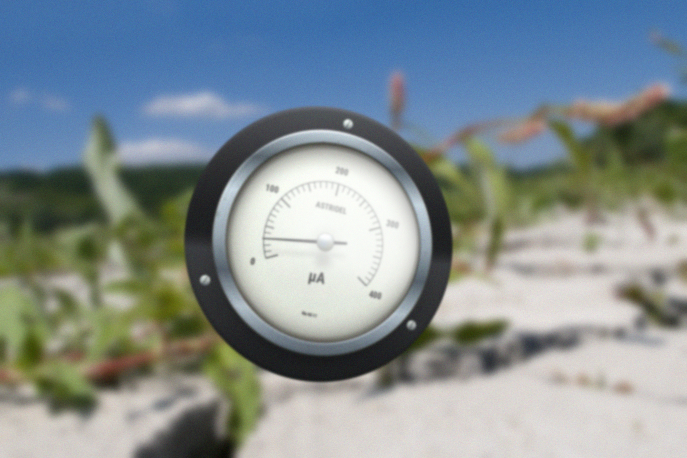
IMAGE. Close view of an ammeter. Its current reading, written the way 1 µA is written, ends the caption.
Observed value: 30 µA
